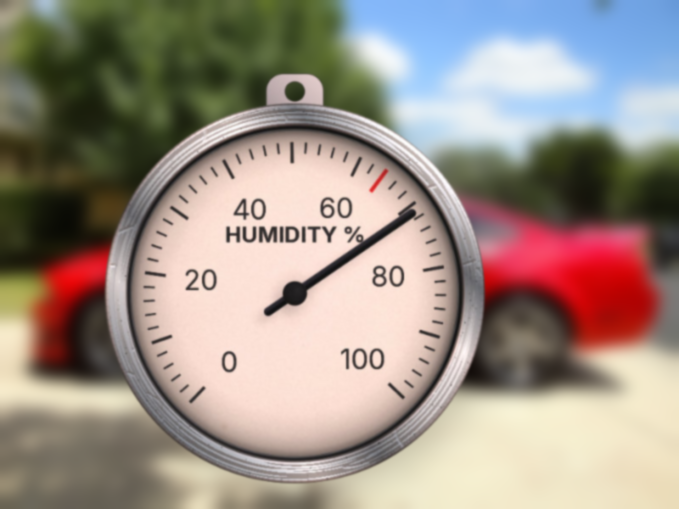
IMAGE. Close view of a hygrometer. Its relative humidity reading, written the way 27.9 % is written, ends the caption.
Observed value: 71 %
